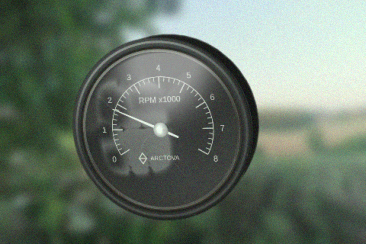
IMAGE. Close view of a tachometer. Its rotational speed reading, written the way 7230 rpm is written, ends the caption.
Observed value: 1800 rpm
